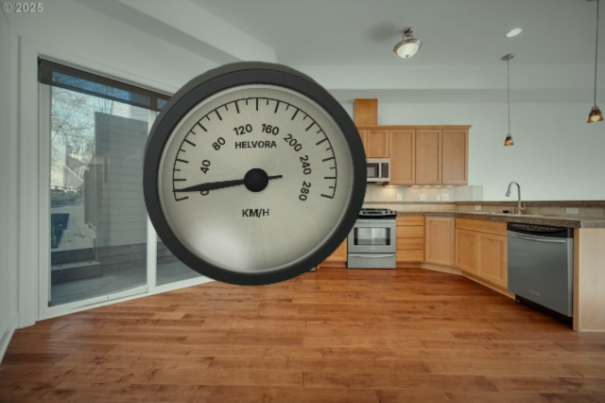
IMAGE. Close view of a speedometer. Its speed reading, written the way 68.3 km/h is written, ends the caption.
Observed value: 10 km/h
